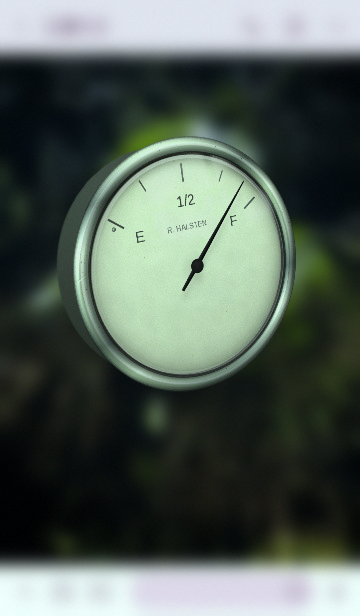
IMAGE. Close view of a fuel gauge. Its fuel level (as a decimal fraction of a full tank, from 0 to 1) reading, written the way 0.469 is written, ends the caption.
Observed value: 0.875
